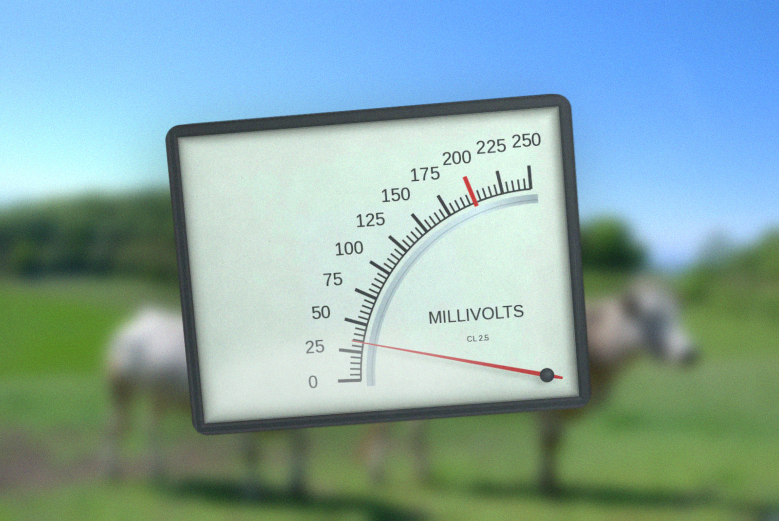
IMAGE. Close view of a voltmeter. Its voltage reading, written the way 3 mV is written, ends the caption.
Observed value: 35 mV
